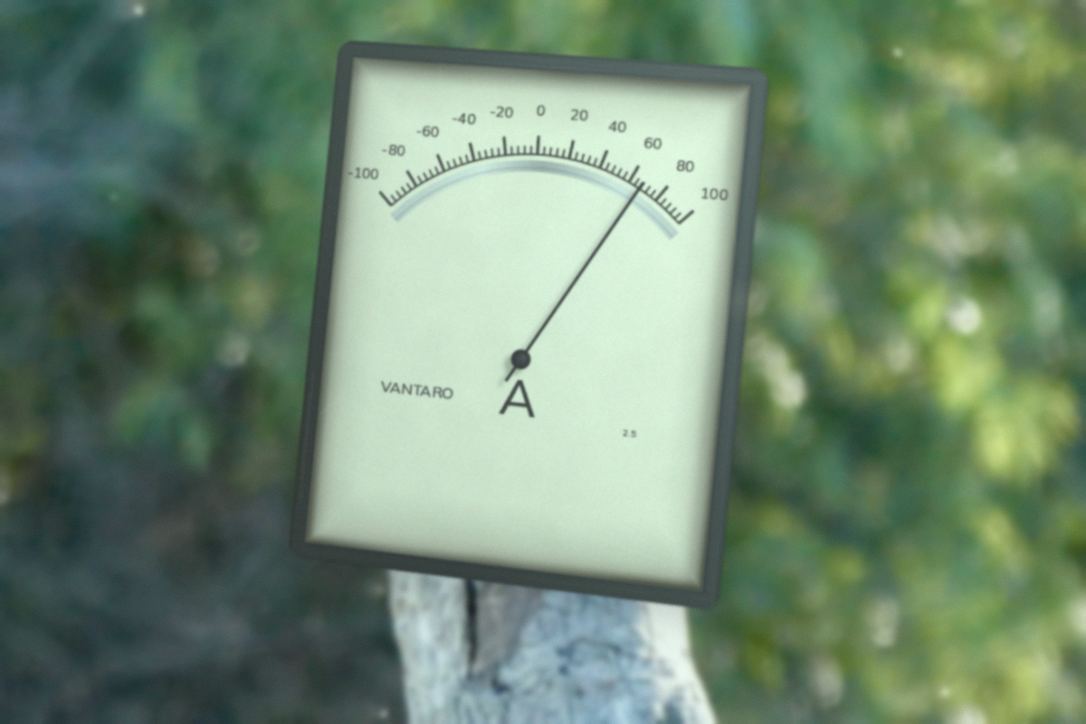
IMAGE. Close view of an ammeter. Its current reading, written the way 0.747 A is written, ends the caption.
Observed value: 68 A
